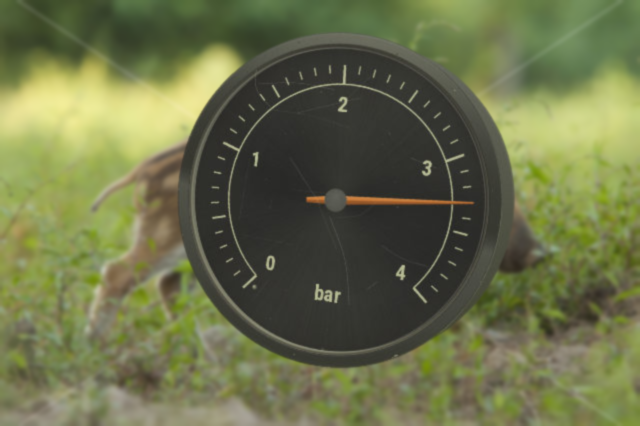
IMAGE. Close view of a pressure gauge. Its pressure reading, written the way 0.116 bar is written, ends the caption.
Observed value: 3.3 bar
